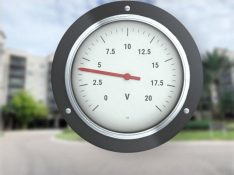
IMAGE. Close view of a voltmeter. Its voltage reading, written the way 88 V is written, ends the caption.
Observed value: 4 V
